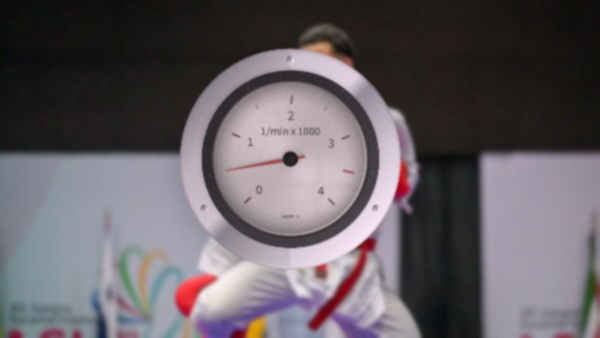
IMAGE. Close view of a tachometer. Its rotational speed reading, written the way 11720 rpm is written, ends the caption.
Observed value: 500 rpm
